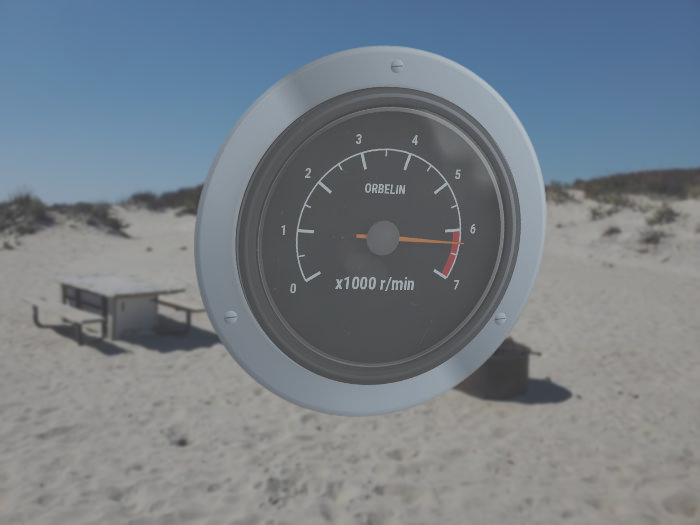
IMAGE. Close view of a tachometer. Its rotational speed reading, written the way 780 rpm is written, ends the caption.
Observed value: 6250 rpm
